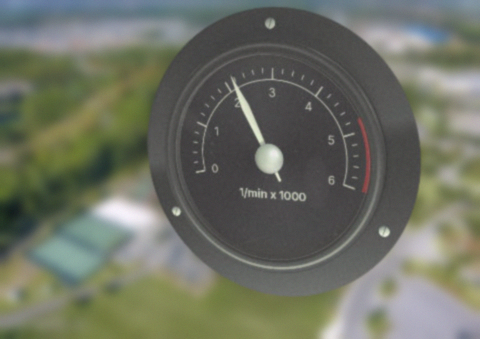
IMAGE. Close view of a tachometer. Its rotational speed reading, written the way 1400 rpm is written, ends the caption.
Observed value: 2200 rpm
